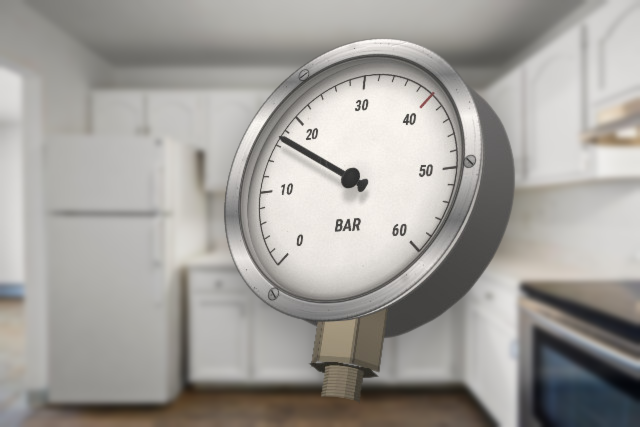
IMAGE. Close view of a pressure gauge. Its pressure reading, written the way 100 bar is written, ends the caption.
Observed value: 17 bar
